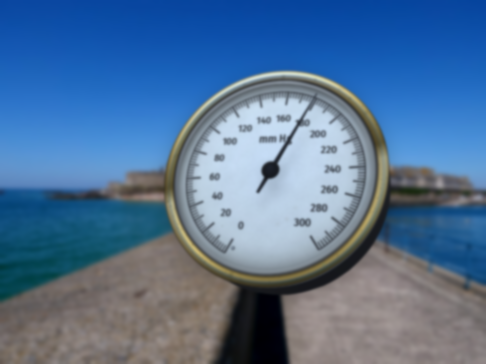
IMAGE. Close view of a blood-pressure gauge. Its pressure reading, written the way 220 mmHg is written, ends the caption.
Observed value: 180 mmHg
